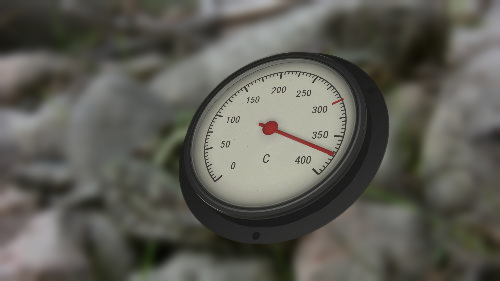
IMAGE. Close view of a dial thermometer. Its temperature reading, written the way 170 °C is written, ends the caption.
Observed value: 375 °C
